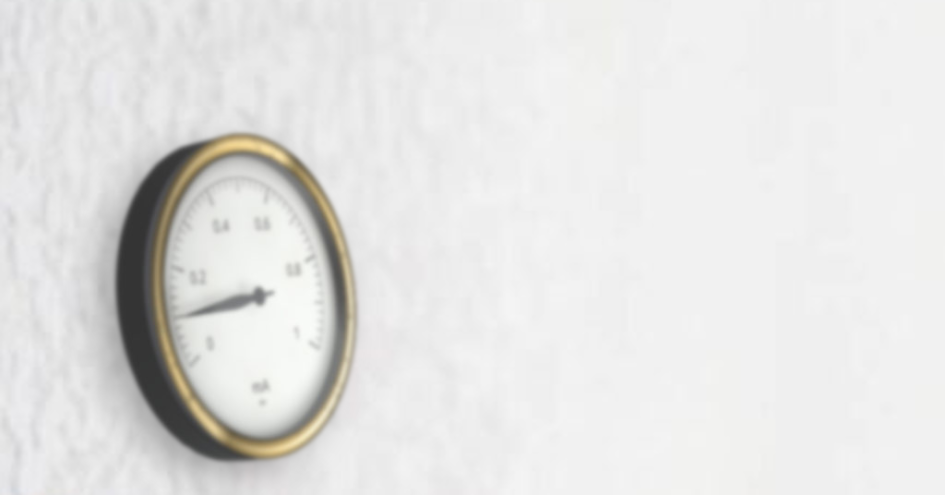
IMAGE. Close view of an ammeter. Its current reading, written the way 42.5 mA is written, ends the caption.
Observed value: 0.1 mA
